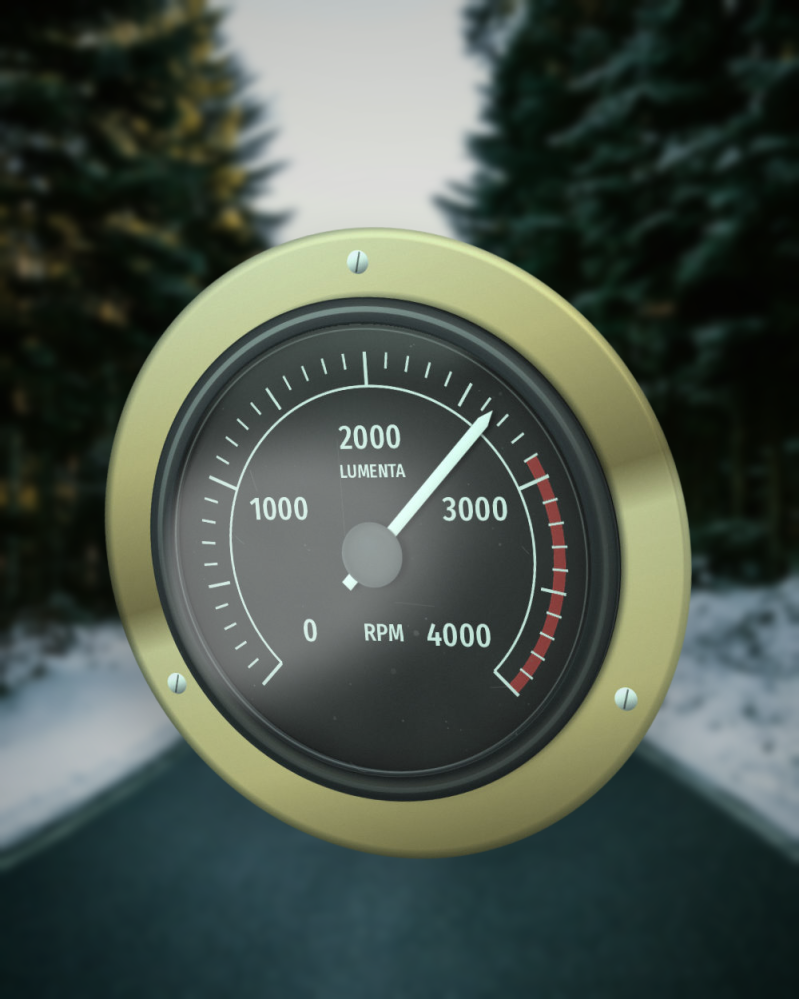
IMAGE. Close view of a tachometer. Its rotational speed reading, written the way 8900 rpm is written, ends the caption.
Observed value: 2650 rpm
